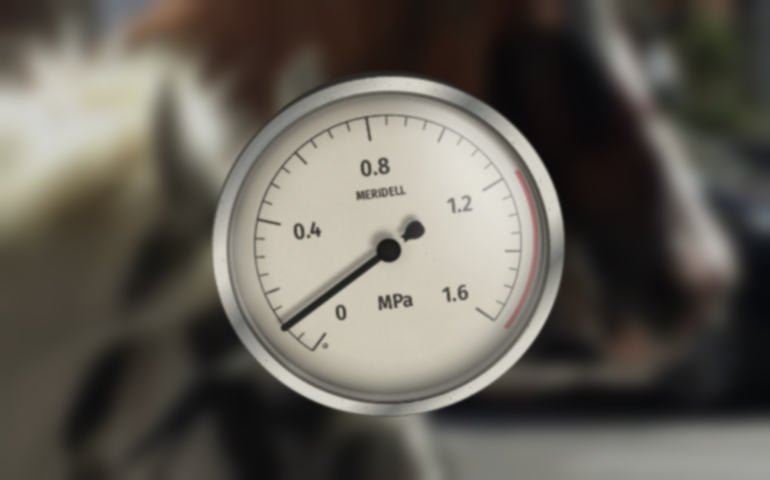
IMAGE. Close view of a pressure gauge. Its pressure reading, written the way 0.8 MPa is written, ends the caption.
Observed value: 0.1 MPa
